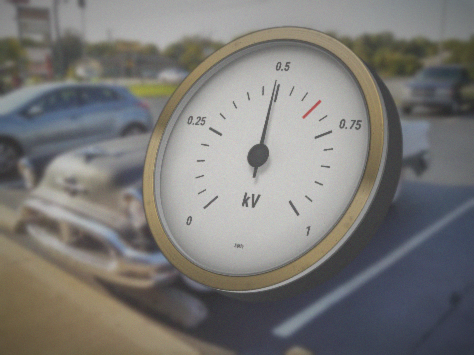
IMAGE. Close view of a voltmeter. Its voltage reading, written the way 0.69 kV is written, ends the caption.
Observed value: 0.5 kV
